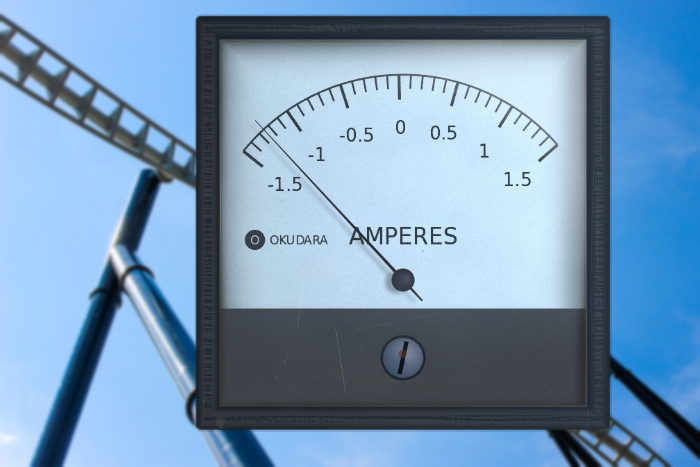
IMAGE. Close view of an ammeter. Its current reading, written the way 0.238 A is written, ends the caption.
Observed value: -1.25 A
